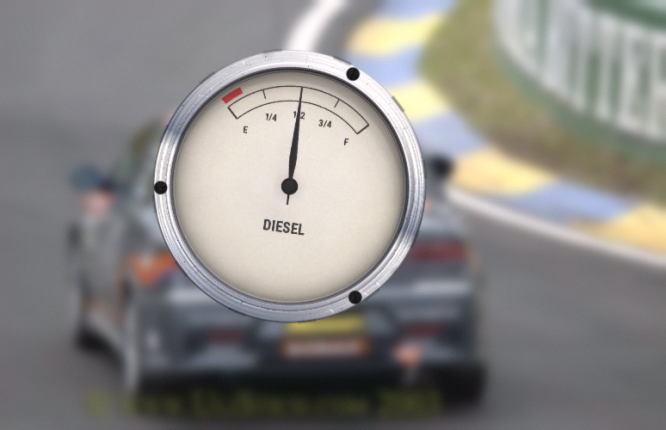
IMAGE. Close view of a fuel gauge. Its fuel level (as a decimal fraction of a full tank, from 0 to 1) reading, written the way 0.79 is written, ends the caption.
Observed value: 0.5
